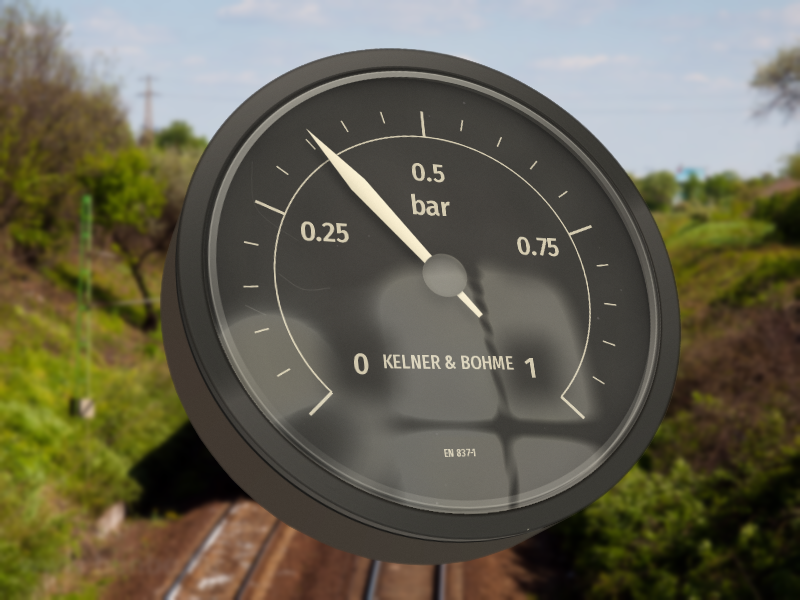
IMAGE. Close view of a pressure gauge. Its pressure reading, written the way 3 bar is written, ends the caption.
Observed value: 0.35 bar
